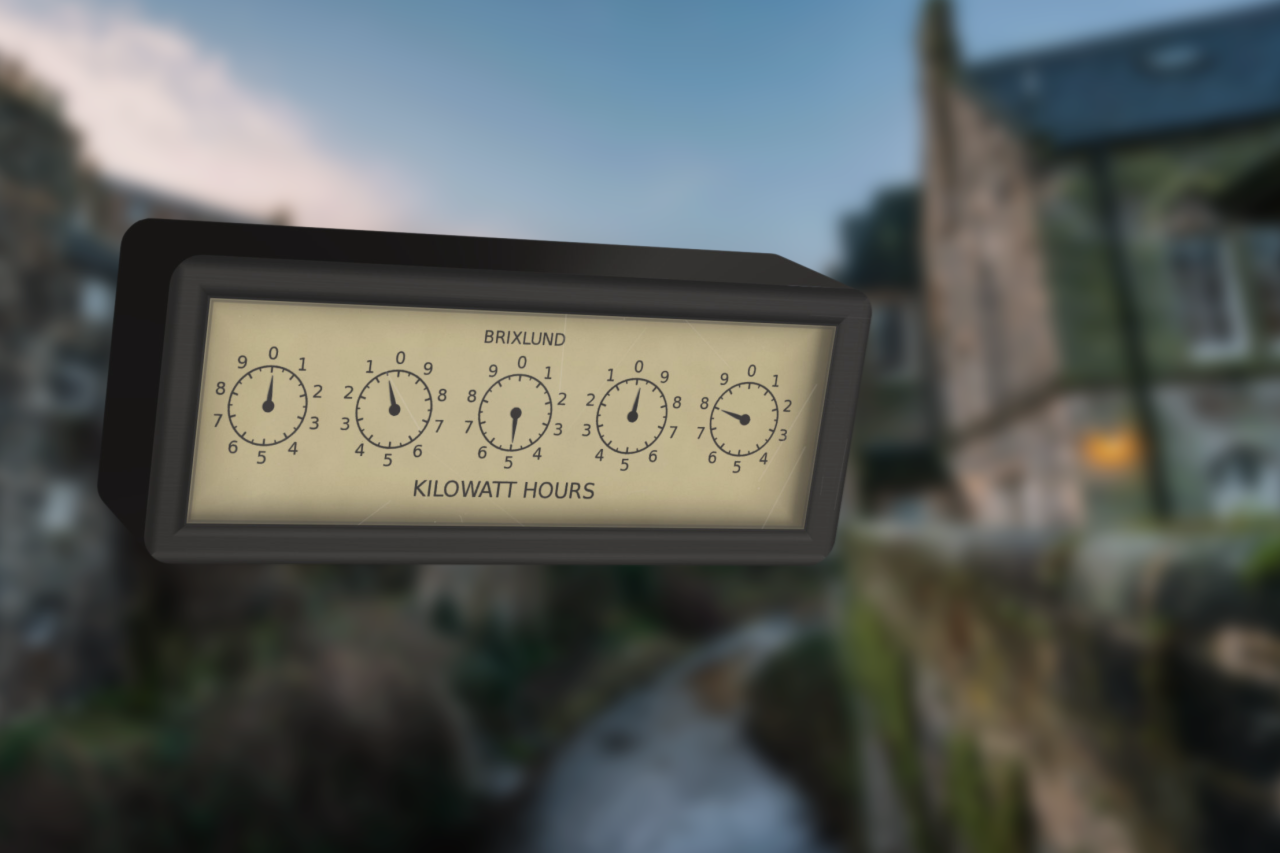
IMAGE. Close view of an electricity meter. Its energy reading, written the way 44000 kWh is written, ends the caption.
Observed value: 498 kWh
